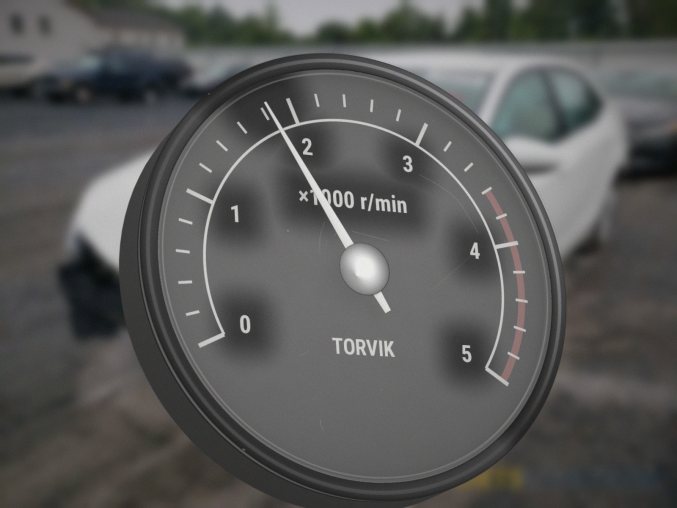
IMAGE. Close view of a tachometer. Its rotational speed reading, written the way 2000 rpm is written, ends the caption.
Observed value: 1800 rpm
